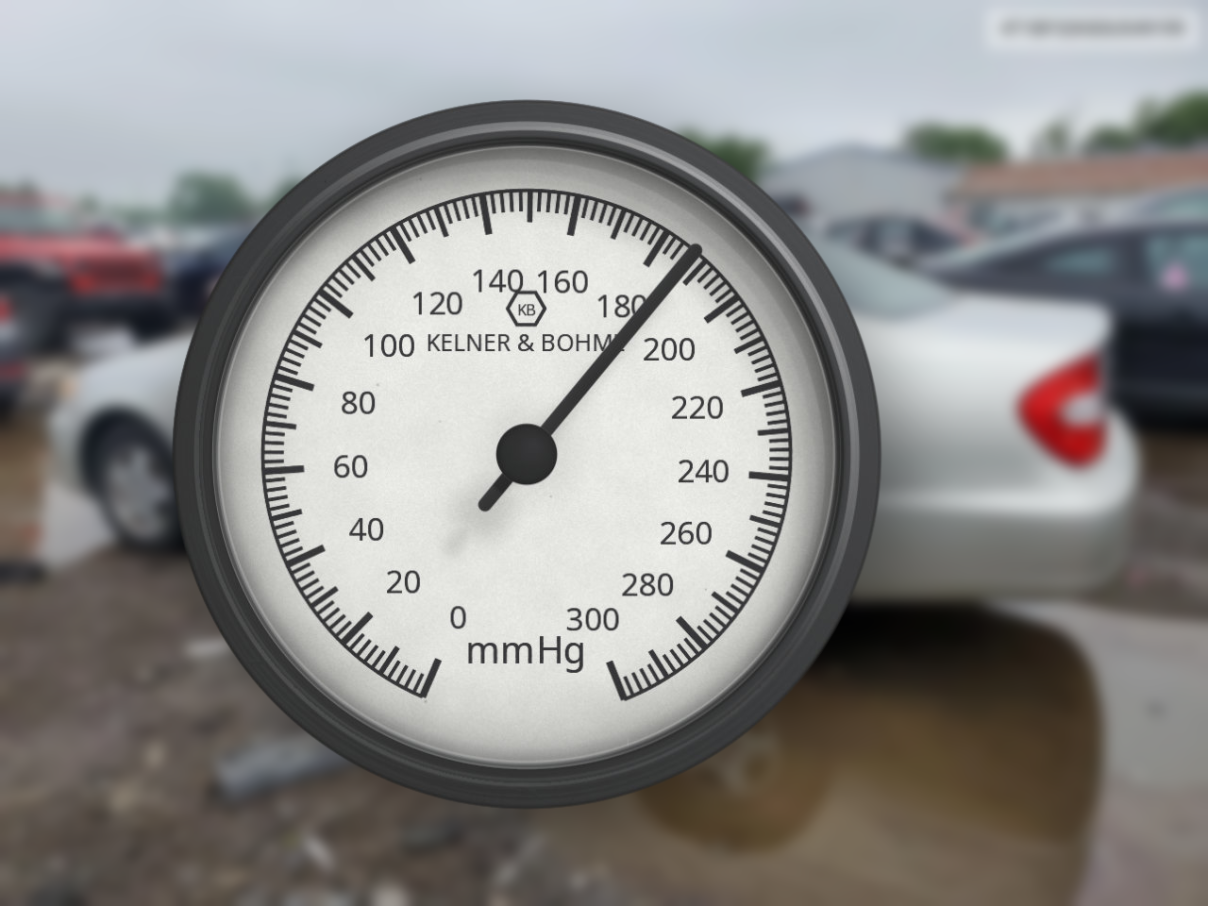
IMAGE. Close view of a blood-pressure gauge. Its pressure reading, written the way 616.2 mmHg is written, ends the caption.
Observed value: 187 mmHg
